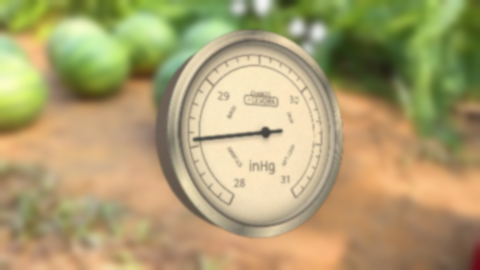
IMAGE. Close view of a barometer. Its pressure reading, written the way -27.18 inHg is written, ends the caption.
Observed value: 28.55 inHg
